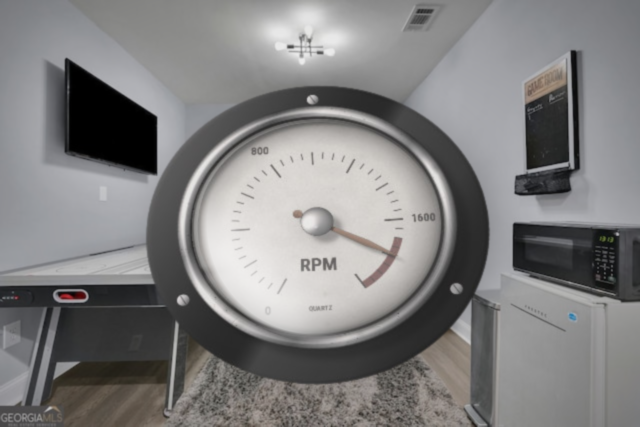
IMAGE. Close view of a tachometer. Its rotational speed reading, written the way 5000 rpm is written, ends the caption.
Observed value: 1800 rpm
